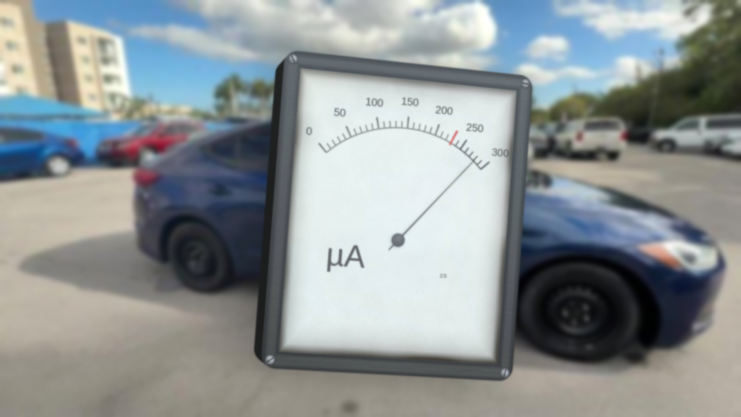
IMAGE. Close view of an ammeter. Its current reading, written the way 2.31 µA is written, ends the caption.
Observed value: 280 µA
